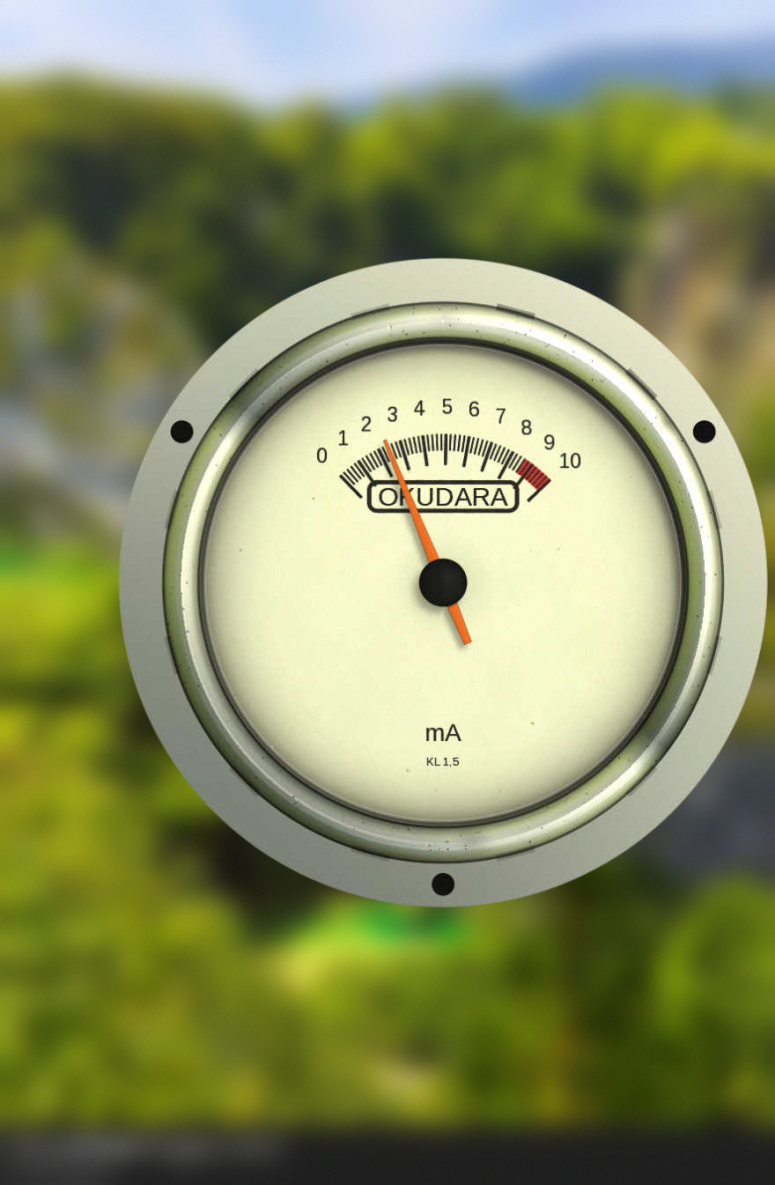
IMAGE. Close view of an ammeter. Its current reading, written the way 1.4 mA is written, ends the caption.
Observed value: 2.4 mA
